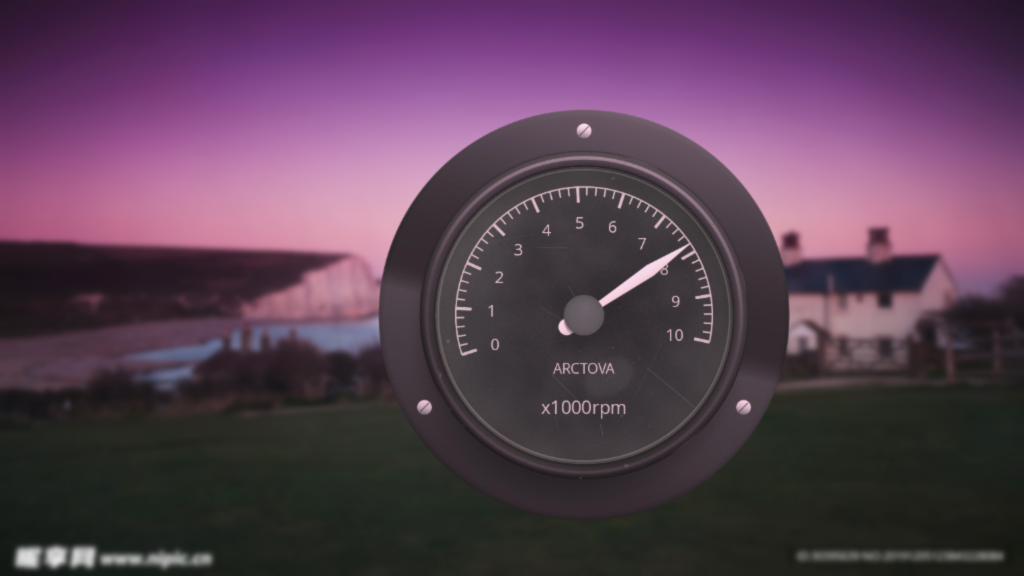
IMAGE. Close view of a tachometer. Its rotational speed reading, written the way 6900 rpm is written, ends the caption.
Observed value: 7800 rpm
